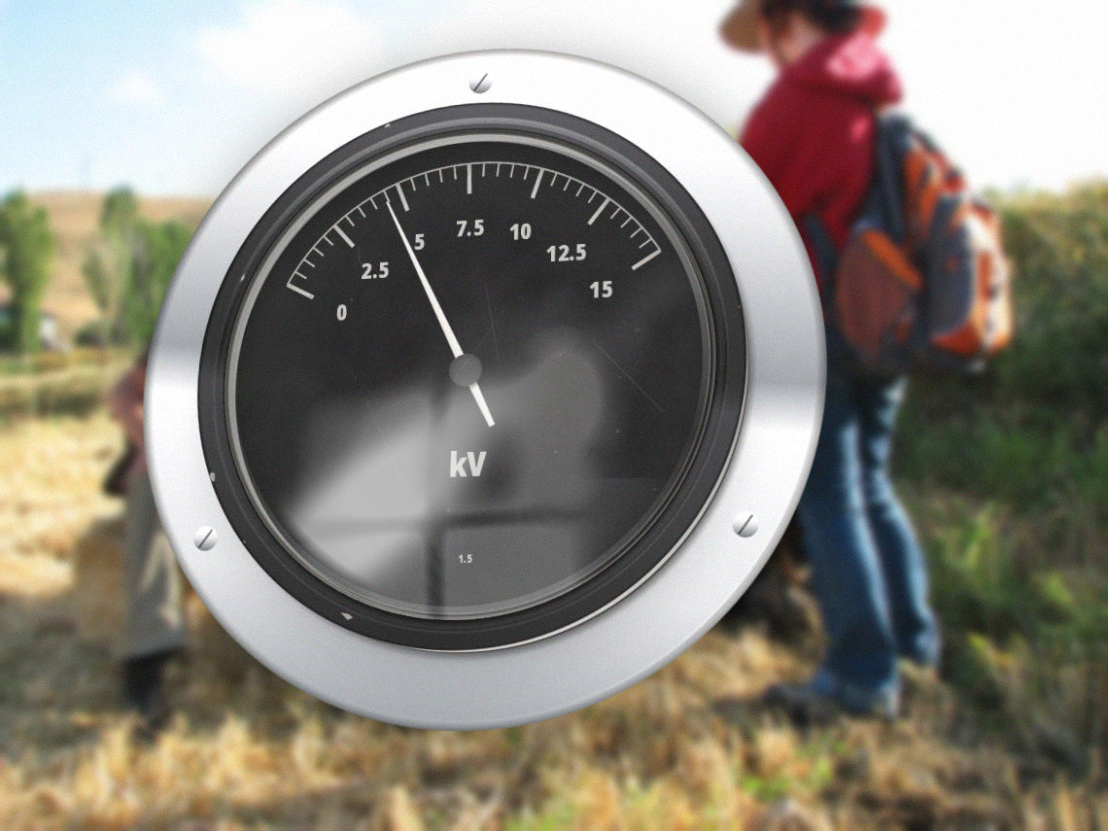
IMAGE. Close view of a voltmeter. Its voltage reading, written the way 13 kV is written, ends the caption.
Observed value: 4.5 kV
